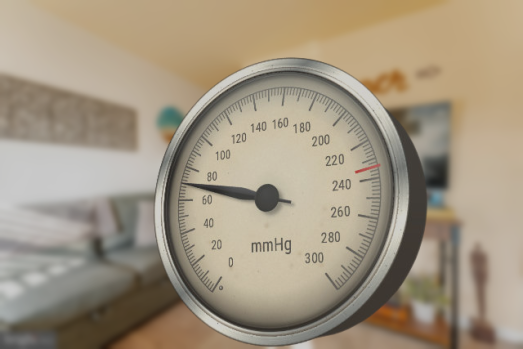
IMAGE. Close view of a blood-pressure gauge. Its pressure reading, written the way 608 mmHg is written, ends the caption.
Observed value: 70 mmHg
